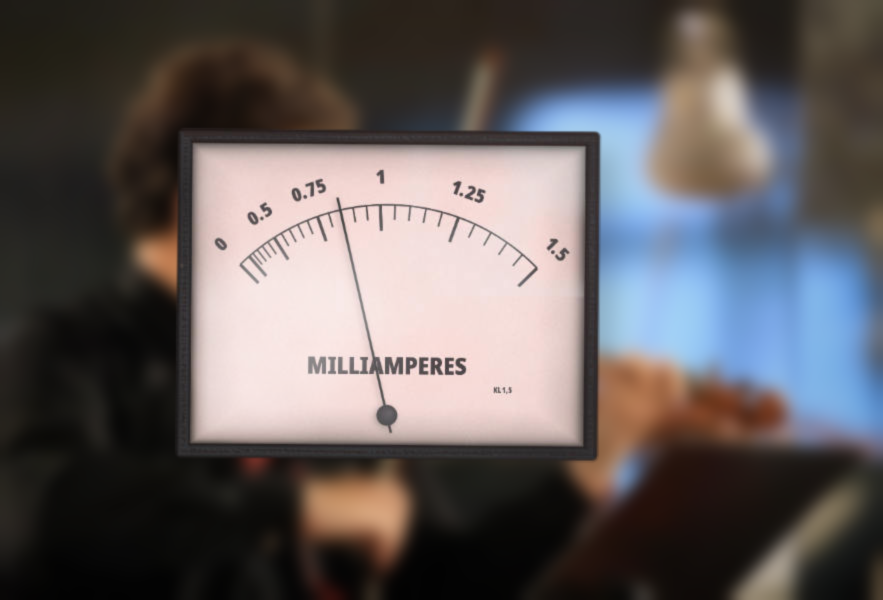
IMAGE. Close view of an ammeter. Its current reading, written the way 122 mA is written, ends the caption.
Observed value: 0.85 mA
